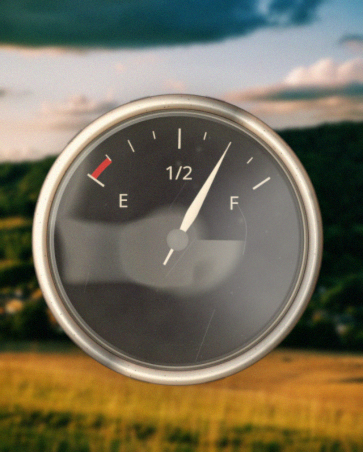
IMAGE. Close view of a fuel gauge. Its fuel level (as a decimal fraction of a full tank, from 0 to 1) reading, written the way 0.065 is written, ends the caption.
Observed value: 0.75
